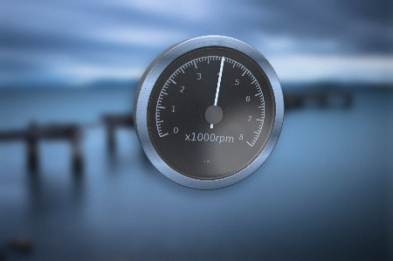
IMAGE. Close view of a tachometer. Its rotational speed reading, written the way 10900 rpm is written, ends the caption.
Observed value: 4000 rpm
